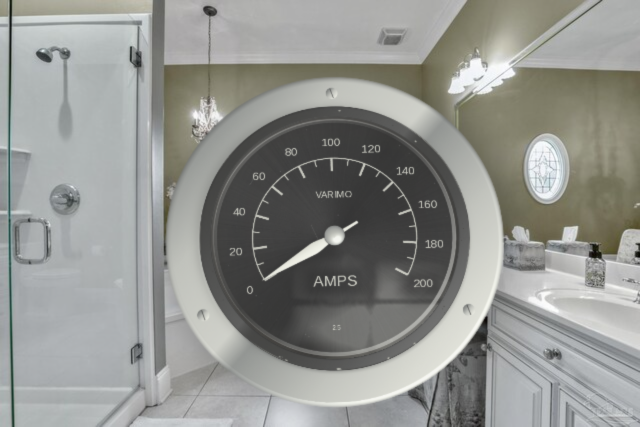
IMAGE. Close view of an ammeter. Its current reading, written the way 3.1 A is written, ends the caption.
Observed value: 0 A
